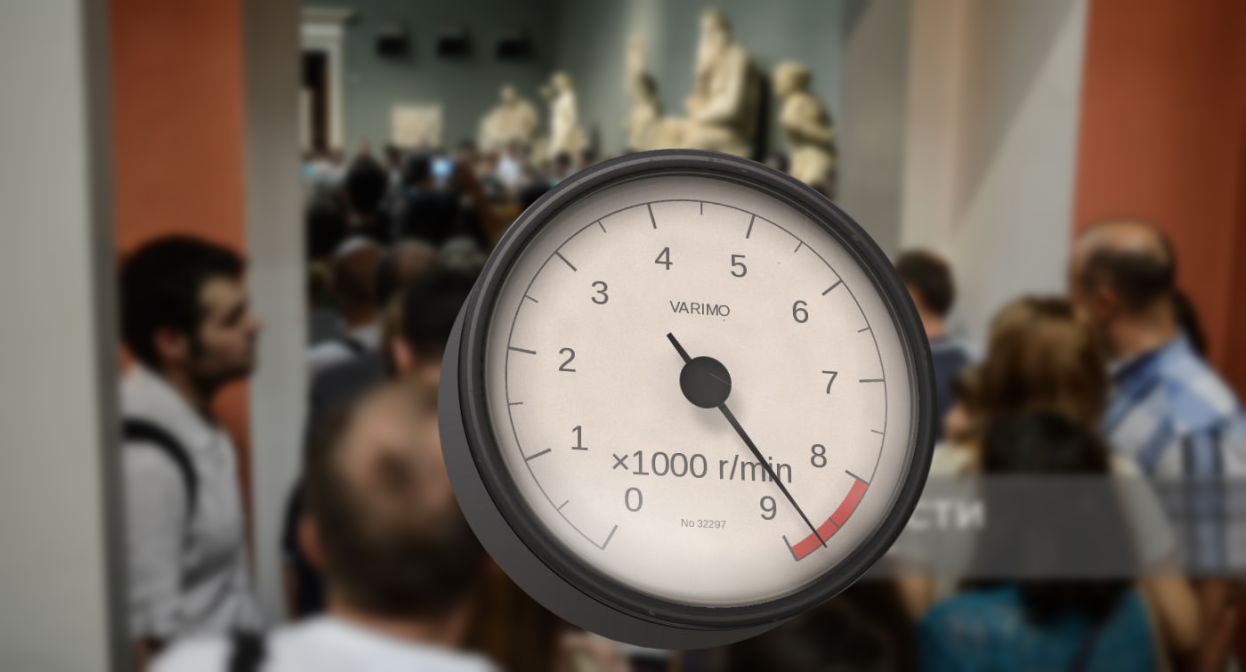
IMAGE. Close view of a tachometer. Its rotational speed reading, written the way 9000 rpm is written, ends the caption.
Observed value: 8750 rpm
